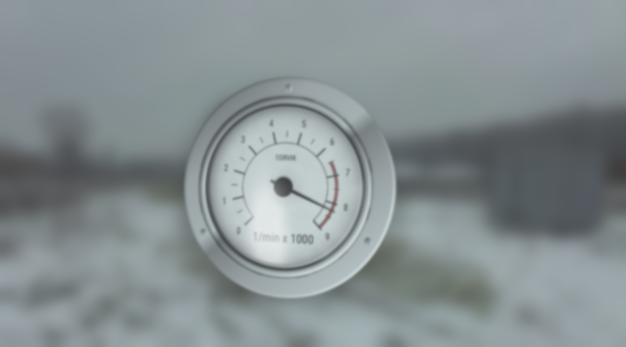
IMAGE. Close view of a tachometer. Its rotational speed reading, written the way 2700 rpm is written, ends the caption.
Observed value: 8250 rpm
